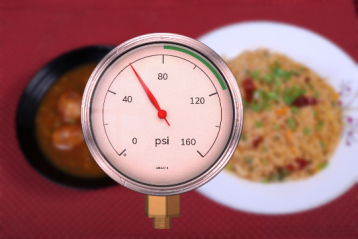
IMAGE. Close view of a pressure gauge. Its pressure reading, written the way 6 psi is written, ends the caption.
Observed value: 60 psi
